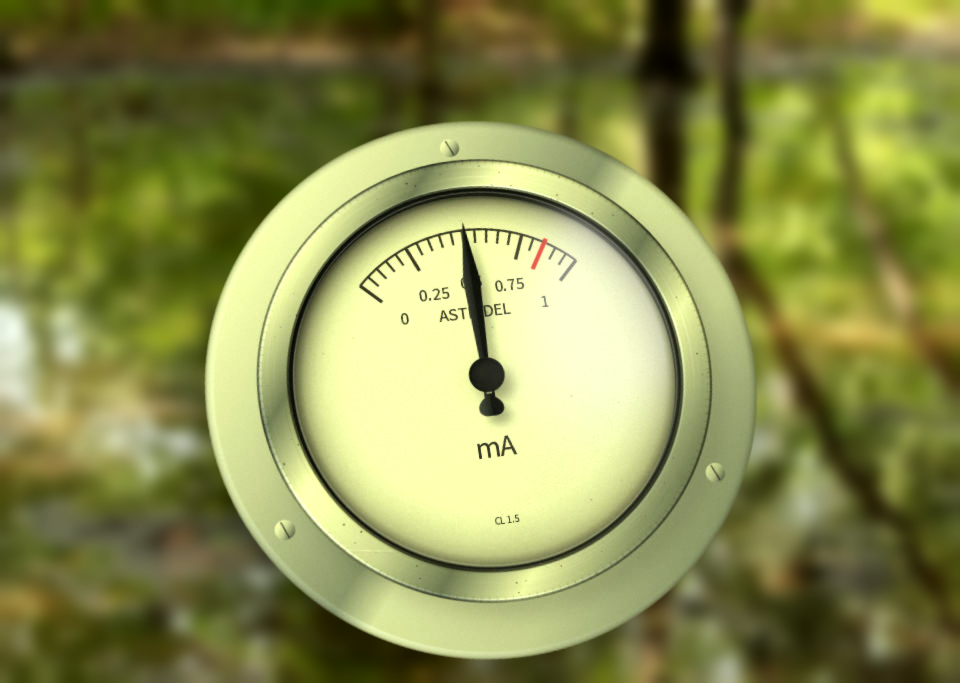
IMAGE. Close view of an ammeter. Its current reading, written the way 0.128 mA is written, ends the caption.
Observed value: 0.5 mA
